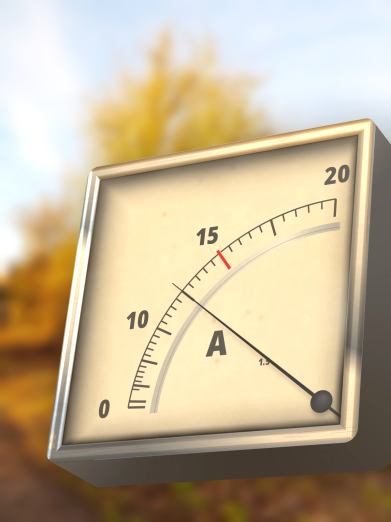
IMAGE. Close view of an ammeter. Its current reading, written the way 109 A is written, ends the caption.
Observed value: 12.5 A
